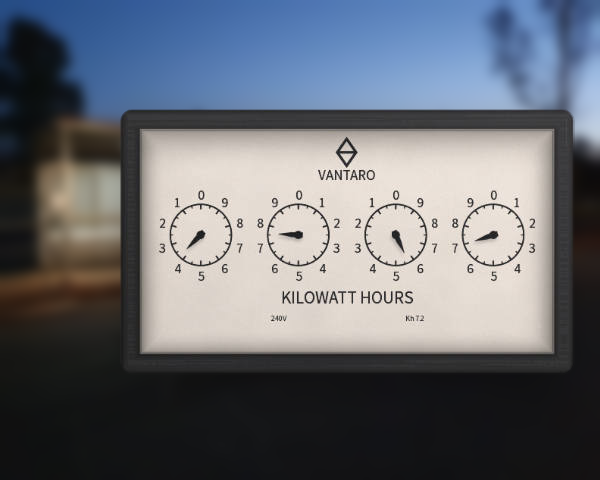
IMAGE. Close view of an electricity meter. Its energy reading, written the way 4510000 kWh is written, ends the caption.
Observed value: 3757 kWh
